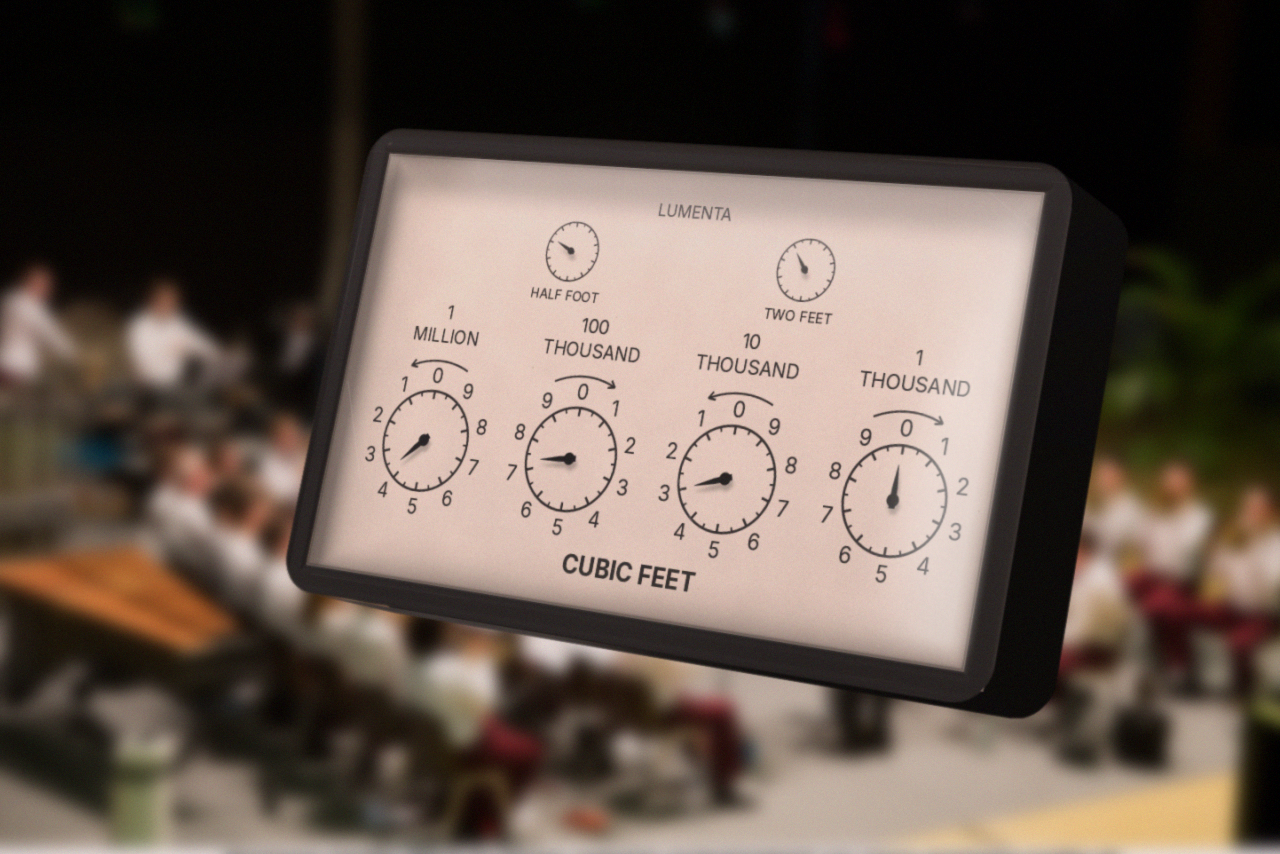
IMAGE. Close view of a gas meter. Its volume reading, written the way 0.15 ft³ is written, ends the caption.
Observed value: 373000 ft³
